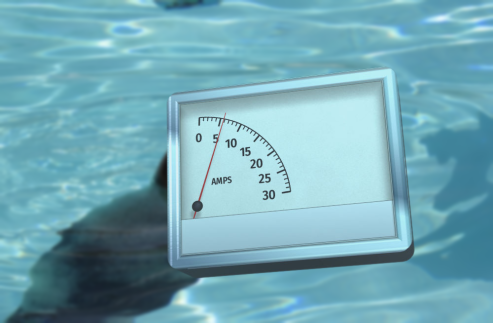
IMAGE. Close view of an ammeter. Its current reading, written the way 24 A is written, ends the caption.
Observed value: 6 A
